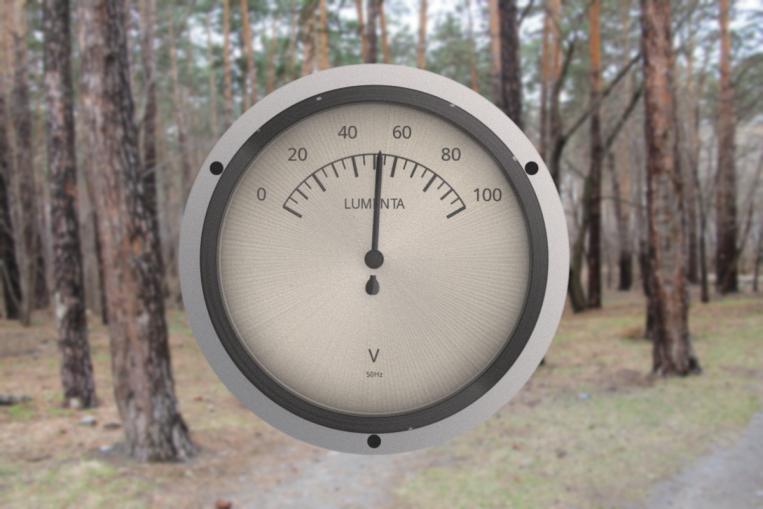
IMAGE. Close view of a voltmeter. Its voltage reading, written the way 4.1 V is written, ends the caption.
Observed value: 52.5 V
